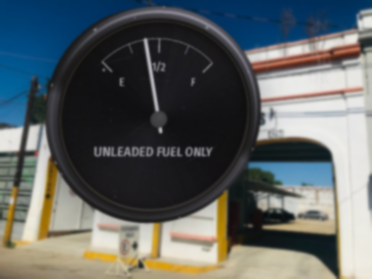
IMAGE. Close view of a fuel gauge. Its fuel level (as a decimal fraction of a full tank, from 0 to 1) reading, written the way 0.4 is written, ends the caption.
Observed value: 0.375
